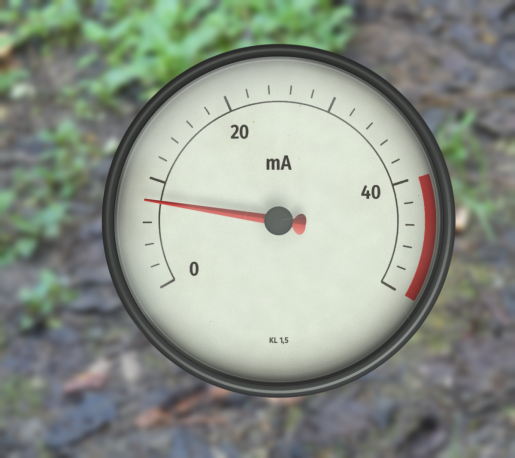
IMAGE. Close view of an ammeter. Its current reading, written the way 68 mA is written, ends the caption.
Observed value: 8 mA
